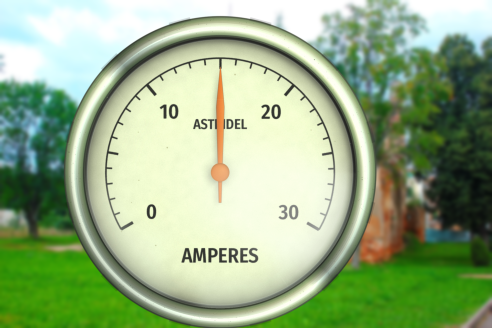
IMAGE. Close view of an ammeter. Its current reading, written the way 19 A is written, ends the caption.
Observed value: 15 A
